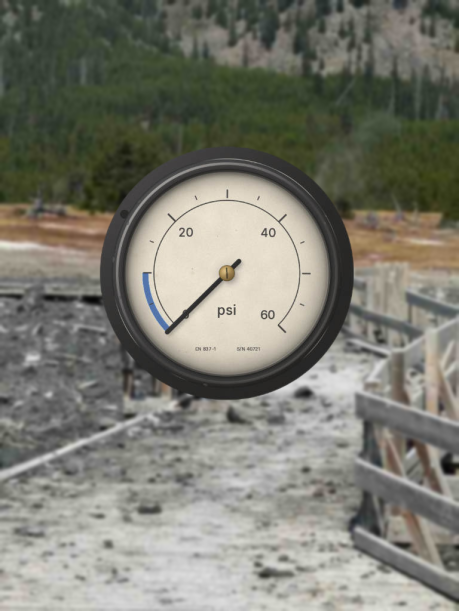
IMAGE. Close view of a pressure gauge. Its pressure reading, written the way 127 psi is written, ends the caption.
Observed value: 0 psi
